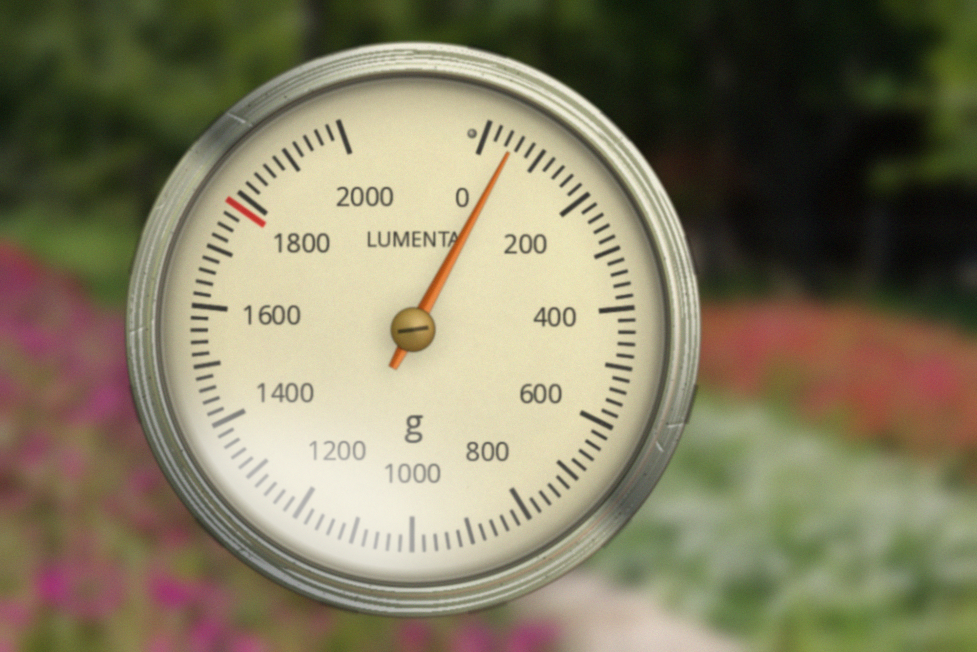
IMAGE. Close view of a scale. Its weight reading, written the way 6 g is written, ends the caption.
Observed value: 50 g
